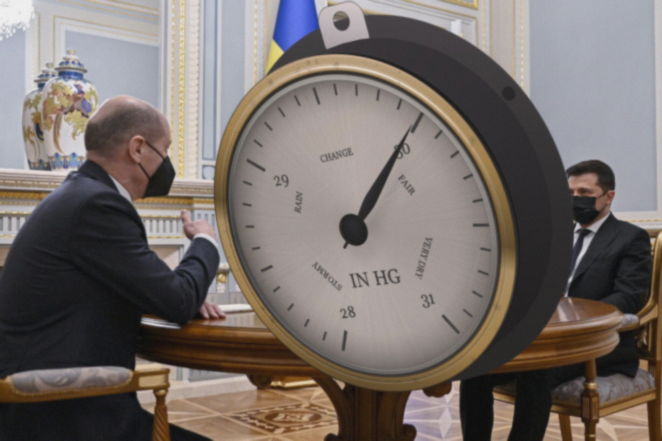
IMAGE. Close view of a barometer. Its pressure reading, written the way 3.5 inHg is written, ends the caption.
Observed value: 30 inHg
